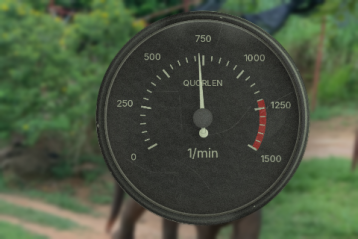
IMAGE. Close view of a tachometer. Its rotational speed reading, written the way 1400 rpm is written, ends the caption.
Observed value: 725 rpm
